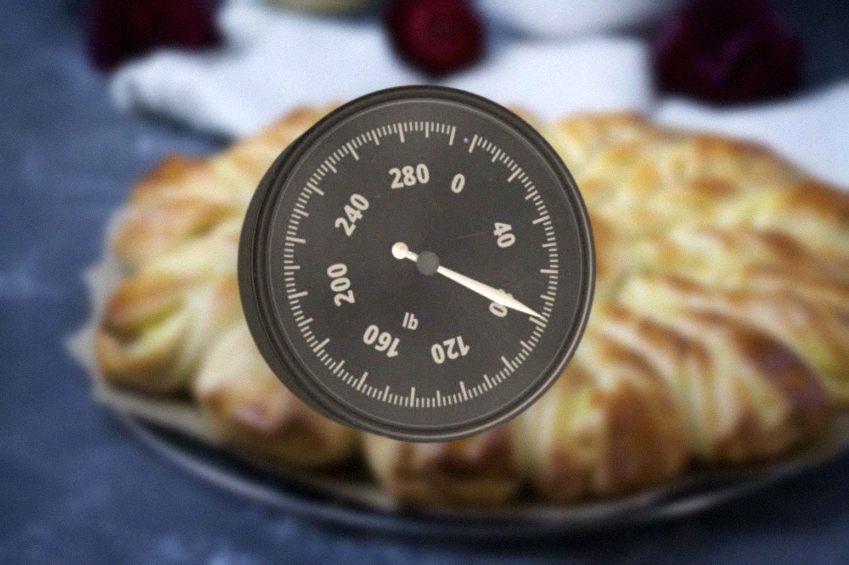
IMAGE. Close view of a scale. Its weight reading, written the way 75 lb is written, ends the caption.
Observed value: 78 lb
